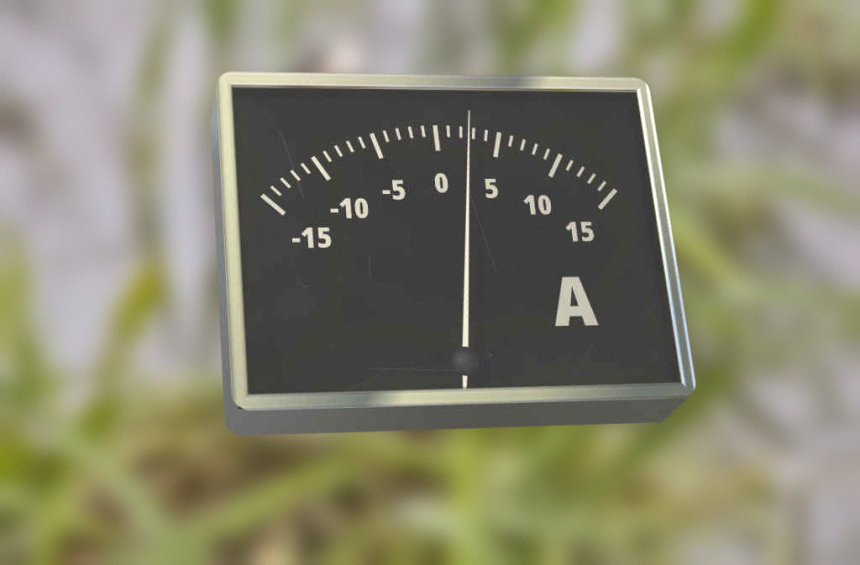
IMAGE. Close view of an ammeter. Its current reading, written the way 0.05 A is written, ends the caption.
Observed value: 2.5 A
